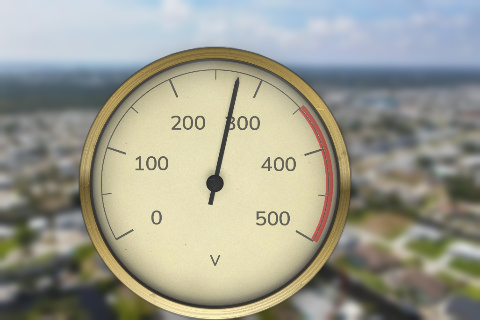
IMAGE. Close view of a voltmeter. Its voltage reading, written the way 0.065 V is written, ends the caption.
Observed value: 275 V
